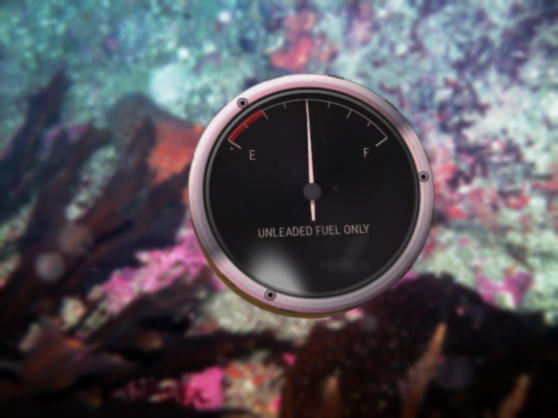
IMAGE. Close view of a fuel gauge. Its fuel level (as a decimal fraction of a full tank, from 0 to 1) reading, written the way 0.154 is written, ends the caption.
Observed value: 0.5
